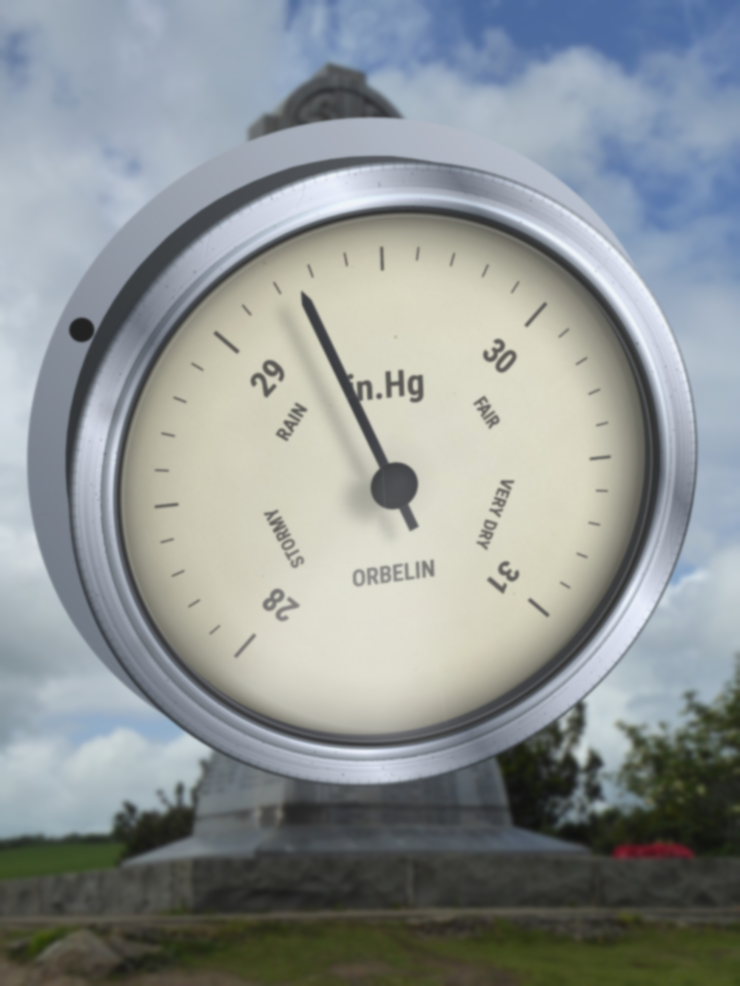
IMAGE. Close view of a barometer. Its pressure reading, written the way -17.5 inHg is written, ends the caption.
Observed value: 29.25 inHg
